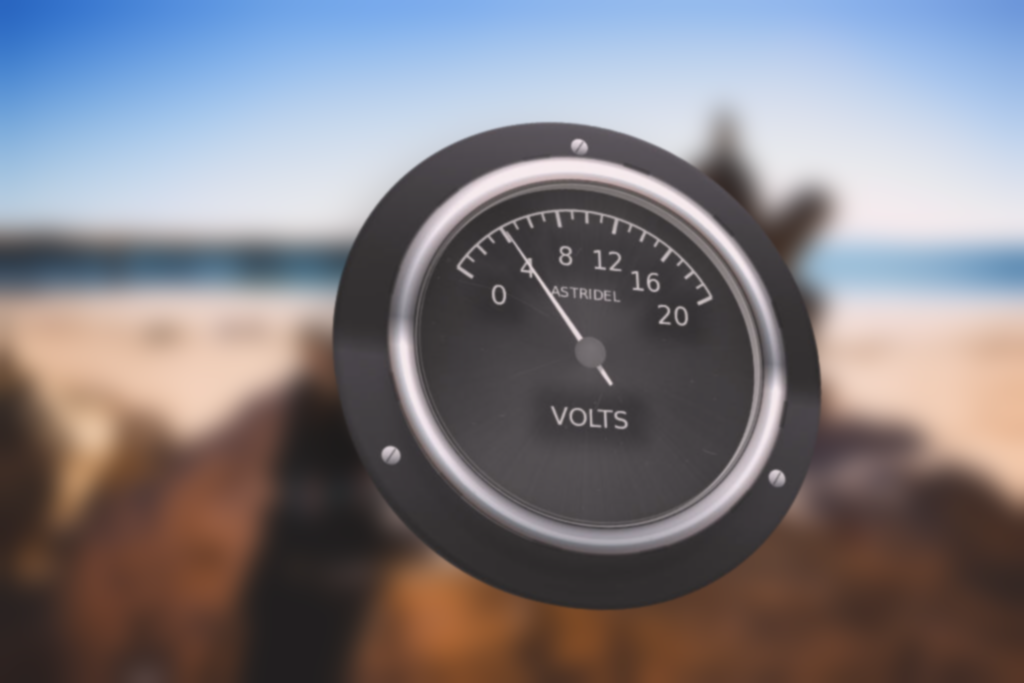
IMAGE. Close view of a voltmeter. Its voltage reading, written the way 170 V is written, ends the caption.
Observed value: 4 V
